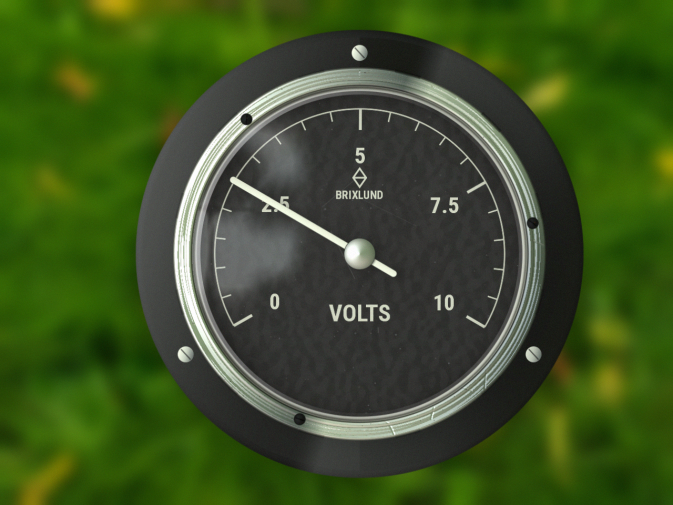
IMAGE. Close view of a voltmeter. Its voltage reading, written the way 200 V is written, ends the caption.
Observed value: 2.5 V
